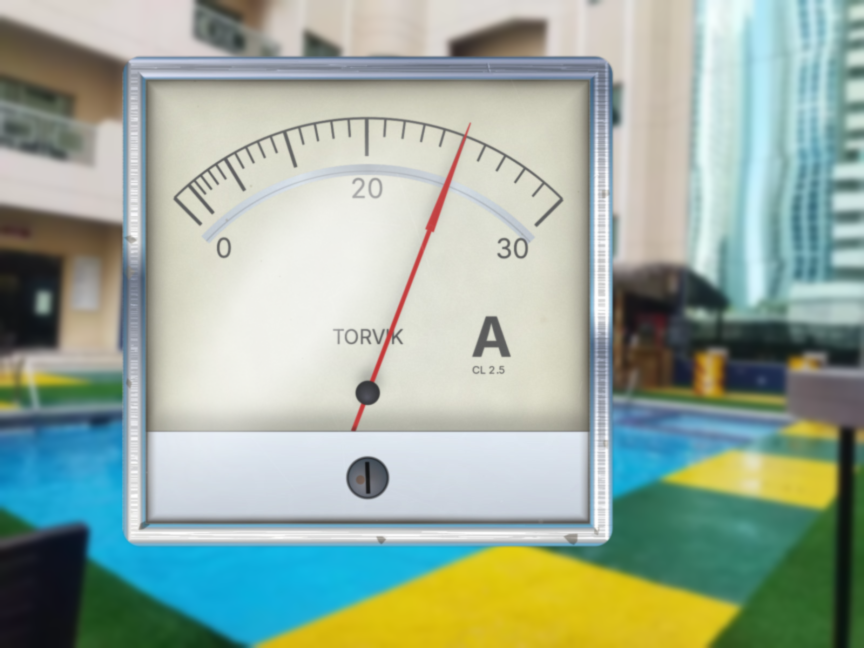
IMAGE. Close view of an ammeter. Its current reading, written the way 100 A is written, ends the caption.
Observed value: 25 A
